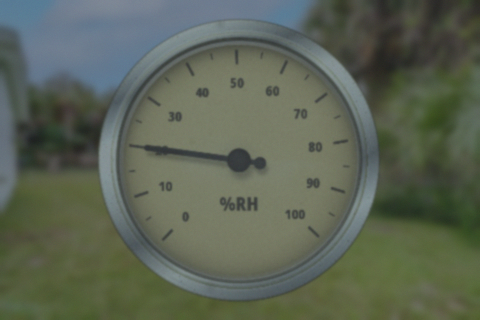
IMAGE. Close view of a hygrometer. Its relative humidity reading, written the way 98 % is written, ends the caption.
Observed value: 20 %
